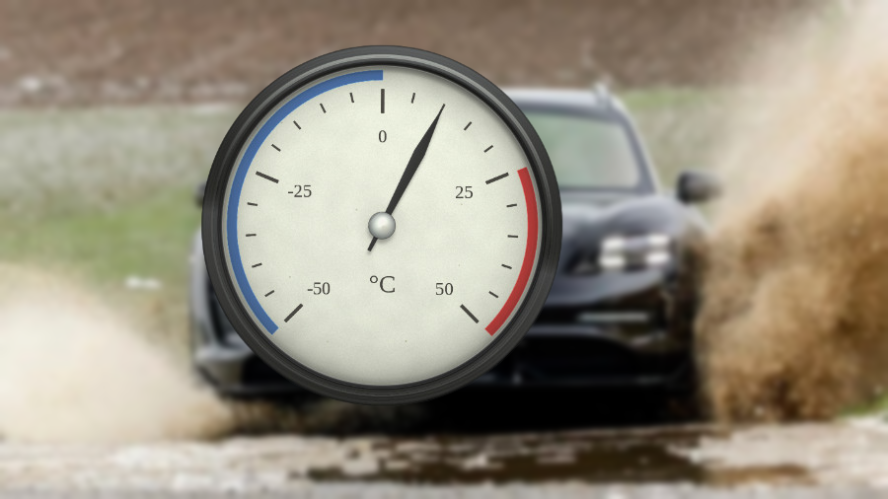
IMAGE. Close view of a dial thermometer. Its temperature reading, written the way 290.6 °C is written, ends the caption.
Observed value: 10 °C
